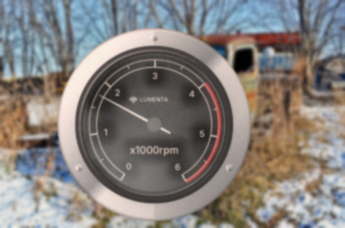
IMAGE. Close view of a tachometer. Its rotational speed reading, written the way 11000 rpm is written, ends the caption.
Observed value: 1750 rpm
